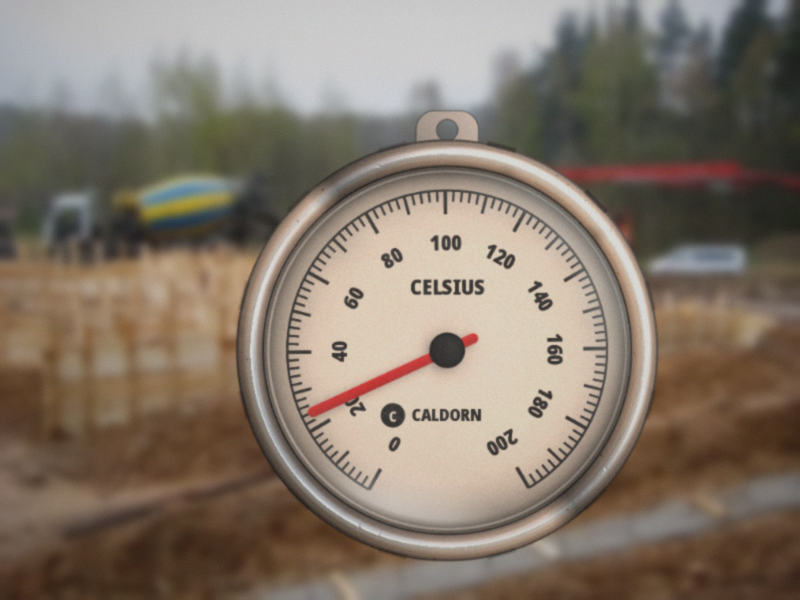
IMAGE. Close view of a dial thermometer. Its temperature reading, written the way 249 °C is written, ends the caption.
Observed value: 24 °C
